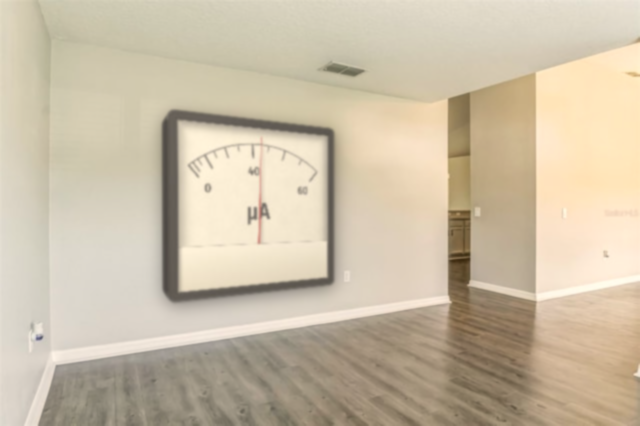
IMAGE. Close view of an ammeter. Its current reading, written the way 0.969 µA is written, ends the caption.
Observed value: 42.5 µA
